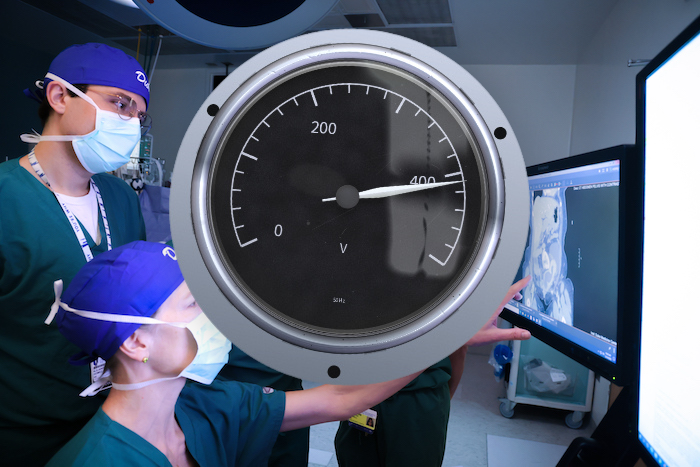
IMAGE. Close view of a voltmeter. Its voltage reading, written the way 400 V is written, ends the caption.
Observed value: 410 V
